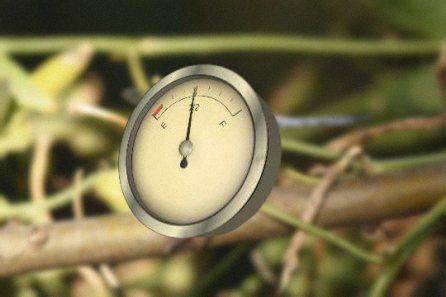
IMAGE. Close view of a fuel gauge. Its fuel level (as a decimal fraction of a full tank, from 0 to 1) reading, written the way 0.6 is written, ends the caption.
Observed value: 0.5
